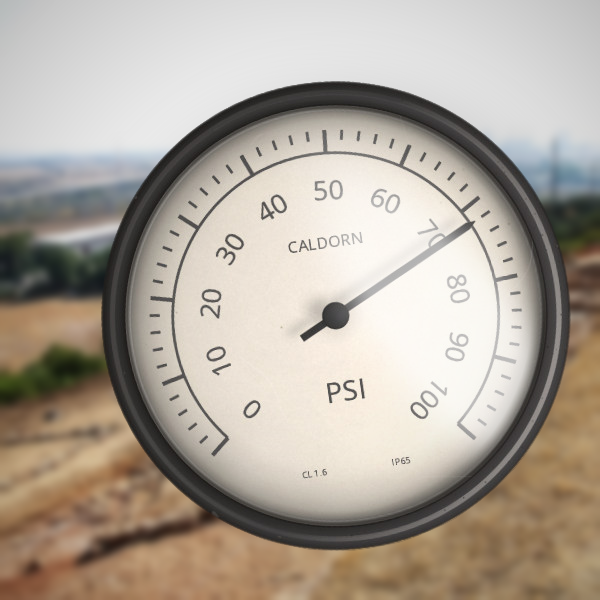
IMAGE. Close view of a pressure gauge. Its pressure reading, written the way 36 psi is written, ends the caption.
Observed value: 72 psi
